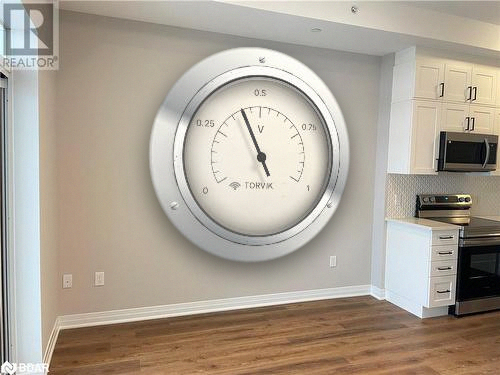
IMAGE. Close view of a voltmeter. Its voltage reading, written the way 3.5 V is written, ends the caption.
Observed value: 0.4 V
